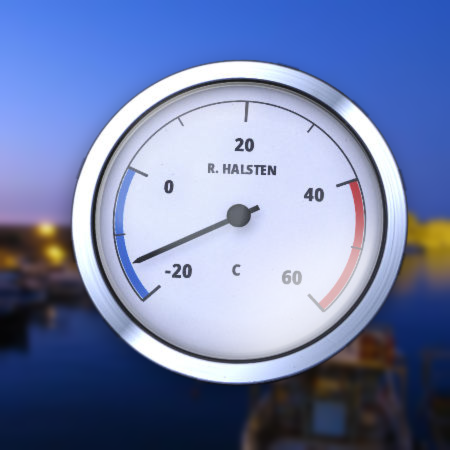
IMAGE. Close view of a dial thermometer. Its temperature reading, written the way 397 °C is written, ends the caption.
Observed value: -15 °C
